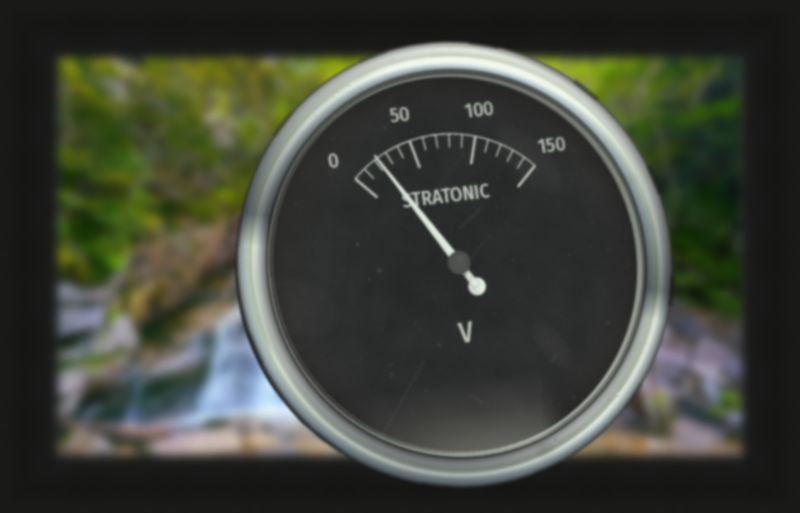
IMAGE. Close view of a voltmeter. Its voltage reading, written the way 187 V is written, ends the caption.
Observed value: 20 V
